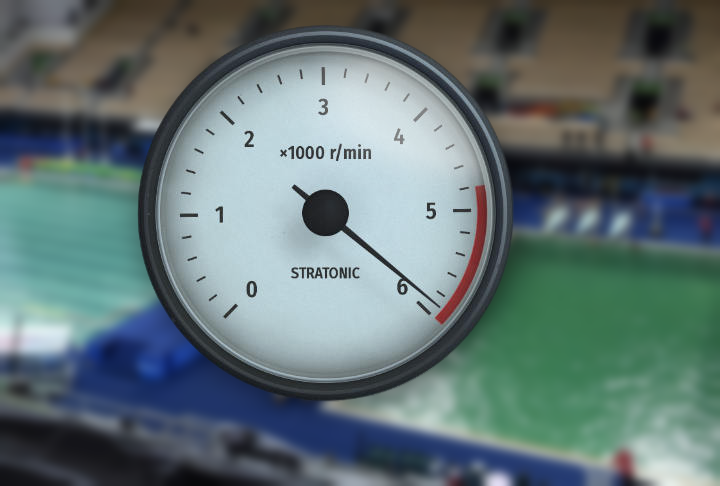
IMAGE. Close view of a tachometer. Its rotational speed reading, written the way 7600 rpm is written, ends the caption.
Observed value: 5900 rpm
